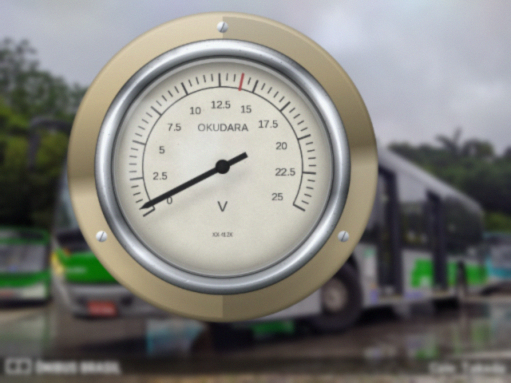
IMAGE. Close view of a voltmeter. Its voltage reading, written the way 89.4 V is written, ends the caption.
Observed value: 0.5 V
